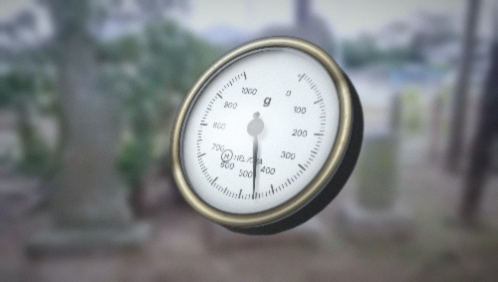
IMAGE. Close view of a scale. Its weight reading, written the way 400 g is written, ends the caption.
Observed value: 450 g
